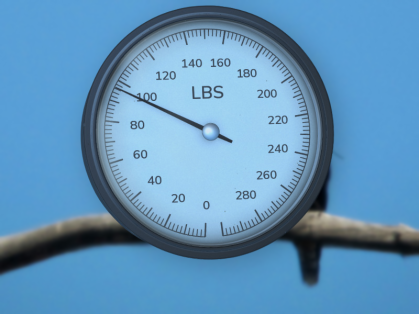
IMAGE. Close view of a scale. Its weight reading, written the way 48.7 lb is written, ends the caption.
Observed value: 96 lb
